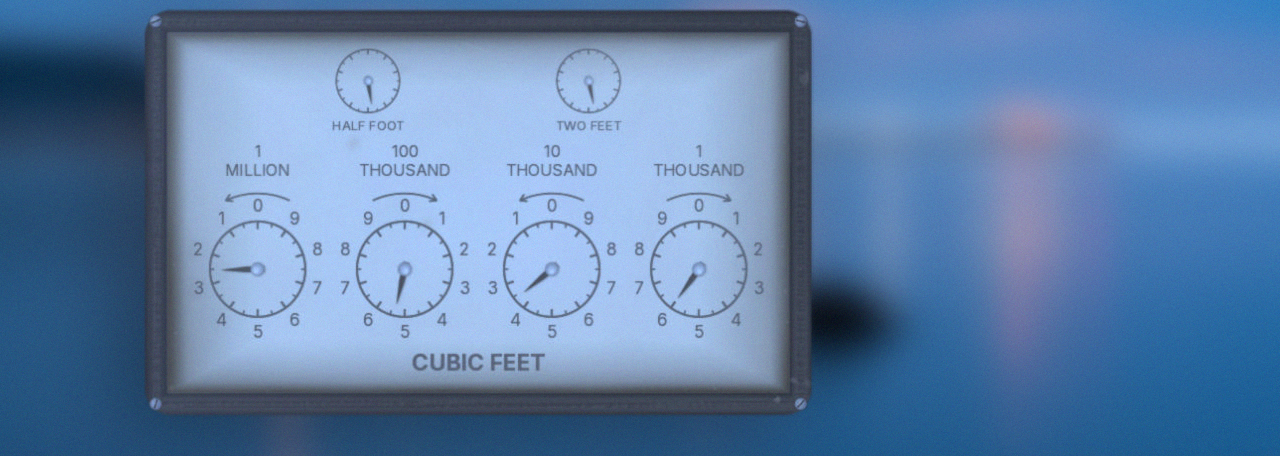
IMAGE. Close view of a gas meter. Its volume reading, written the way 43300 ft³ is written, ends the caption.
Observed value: 253600 ft³
